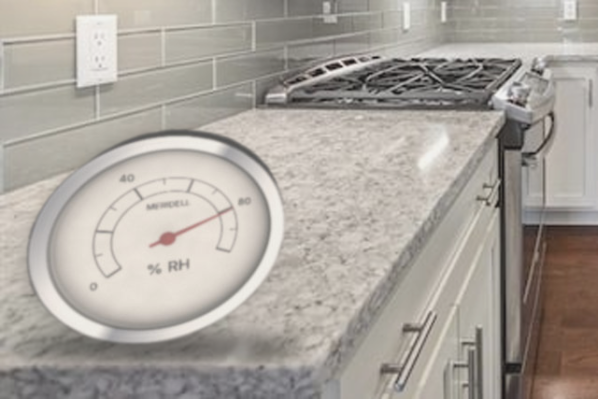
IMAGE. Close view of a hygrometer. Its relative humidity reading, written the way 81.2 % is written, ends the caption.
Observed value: 80 %
